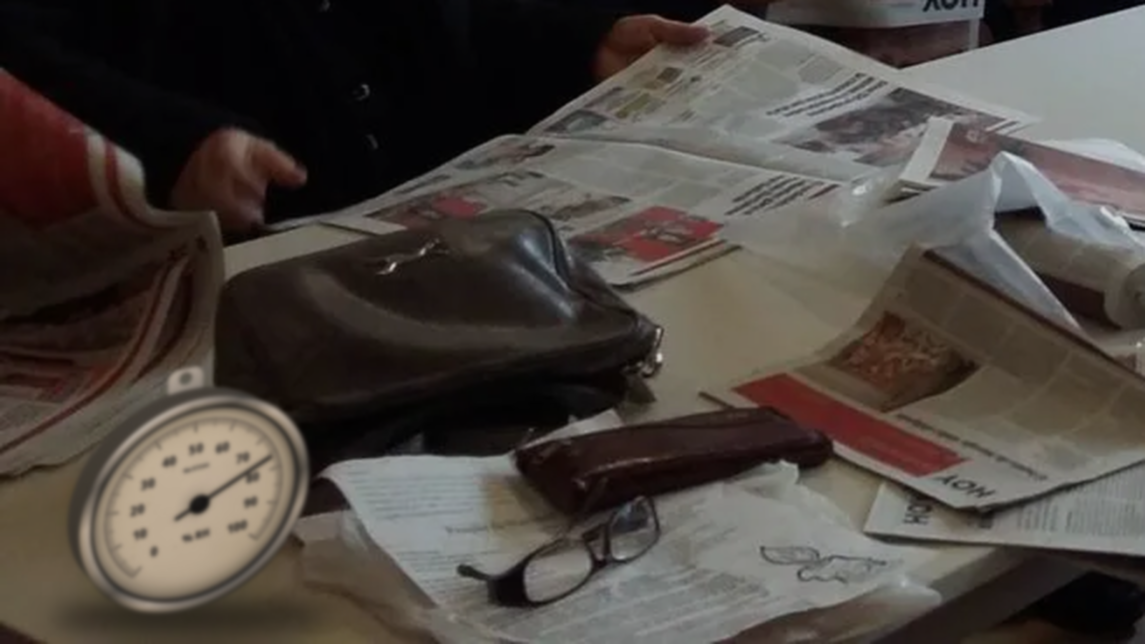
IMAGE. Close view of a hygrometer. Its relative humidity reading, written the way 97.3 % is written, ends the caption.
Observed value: 75 %
